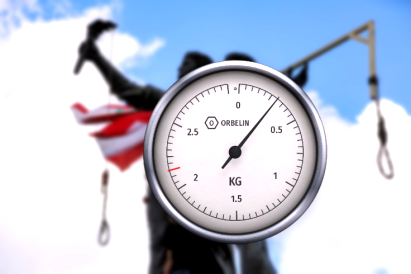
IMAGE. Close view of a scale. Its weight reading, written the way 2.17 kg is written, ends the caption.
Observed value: 0.3 kg
